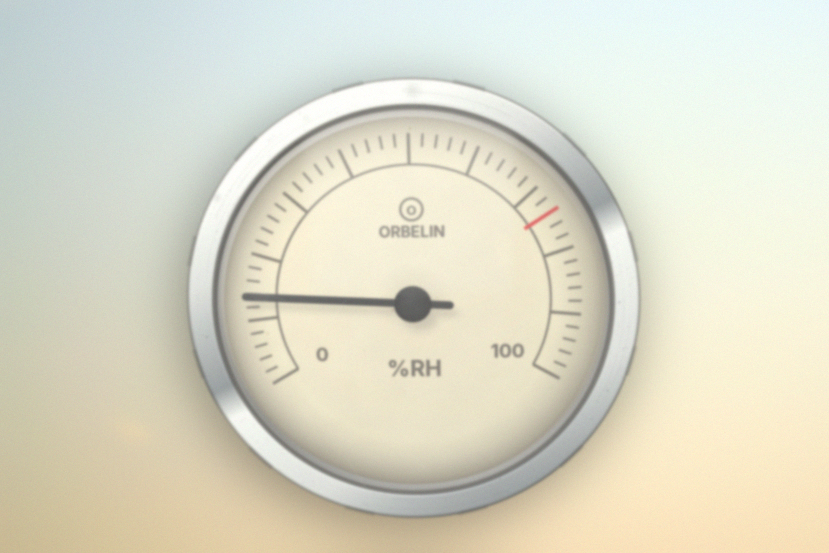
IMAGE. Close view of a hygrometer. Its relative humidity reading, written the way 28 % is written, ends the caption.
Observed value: 14 %
